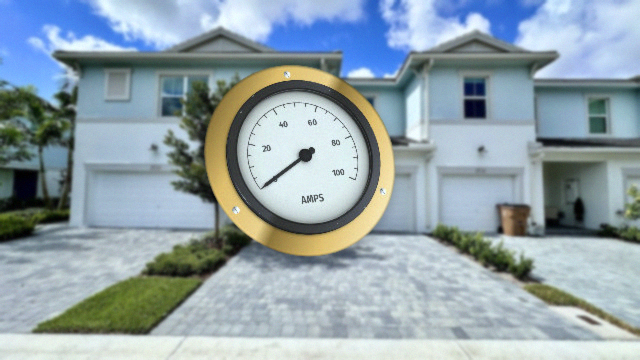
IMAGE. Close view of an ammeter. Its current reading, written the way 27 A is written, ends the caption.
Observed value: 0 A
